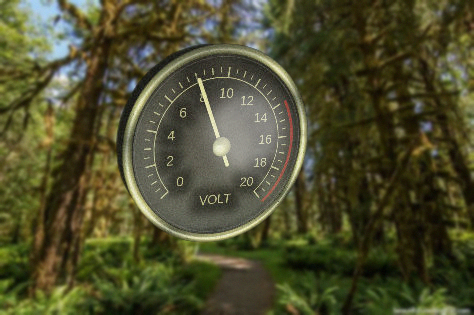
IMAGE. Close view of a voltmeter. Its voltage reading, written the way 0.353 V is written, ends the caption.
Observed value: 8 V
